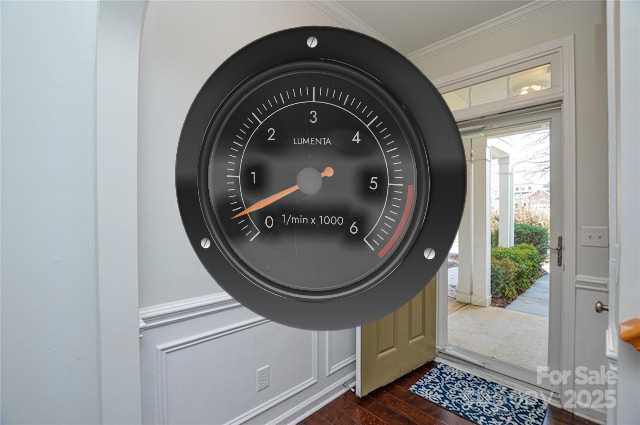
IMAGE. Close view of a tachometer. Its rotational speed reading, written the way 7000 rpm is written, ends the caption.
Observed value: 400 rpm
